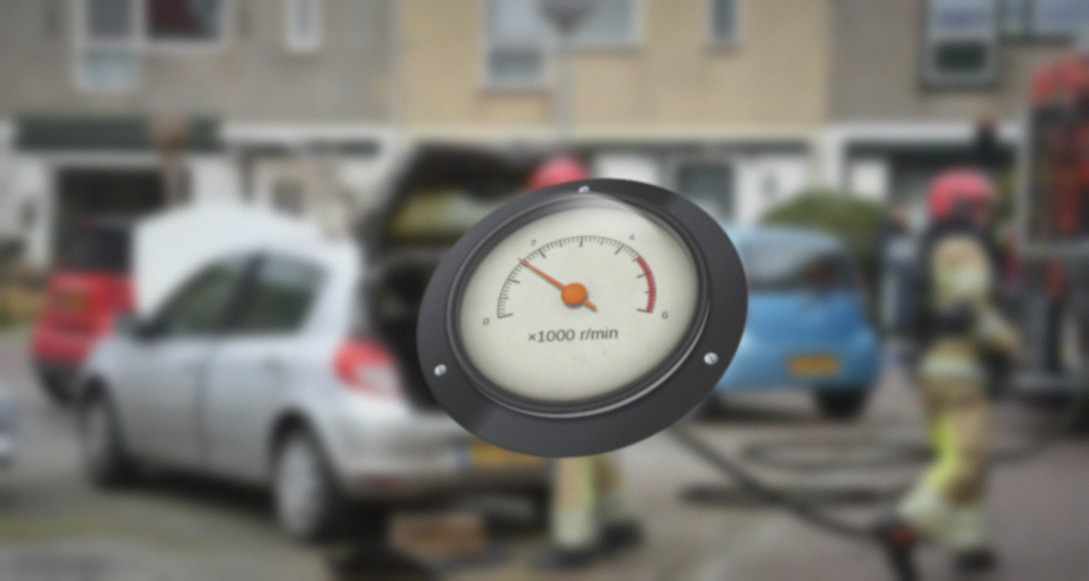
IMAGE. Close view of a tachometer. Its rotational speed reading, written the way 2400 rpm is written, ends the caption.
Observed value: 1500 rpm
